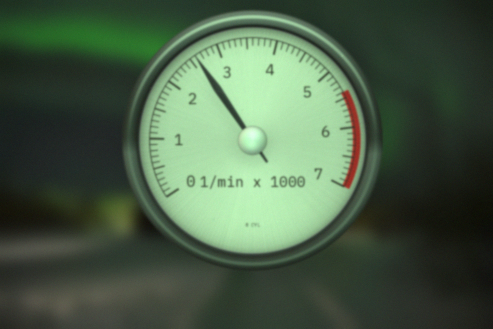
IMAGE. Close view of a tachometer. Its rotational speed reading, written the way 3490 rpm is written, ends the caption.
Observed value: 2600 rpm
